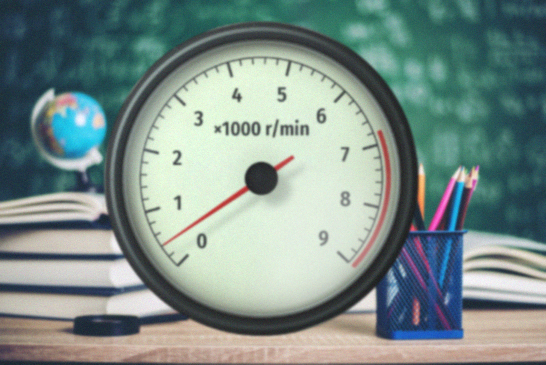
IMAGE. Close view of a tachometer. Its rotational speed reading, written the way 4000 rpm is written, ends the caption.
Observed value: 400 rpm
